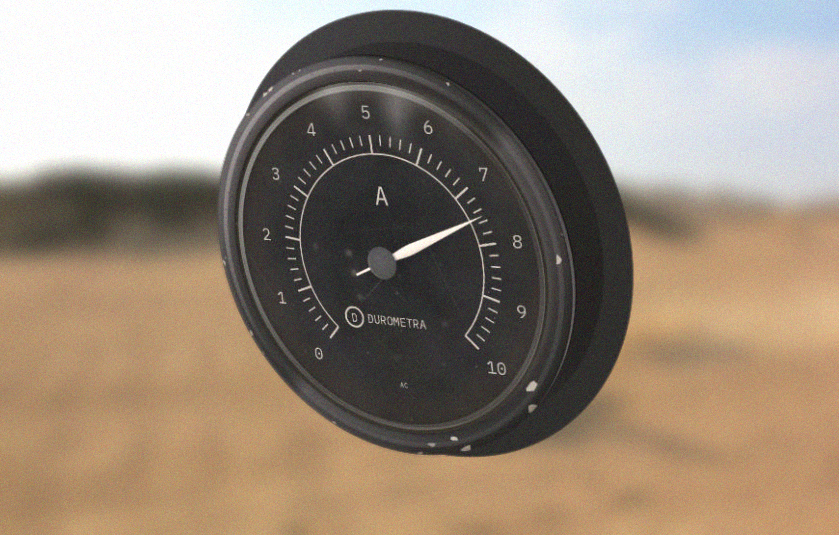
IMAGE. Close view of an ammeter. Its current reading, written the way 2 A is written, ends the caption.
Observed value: 7.5 A
